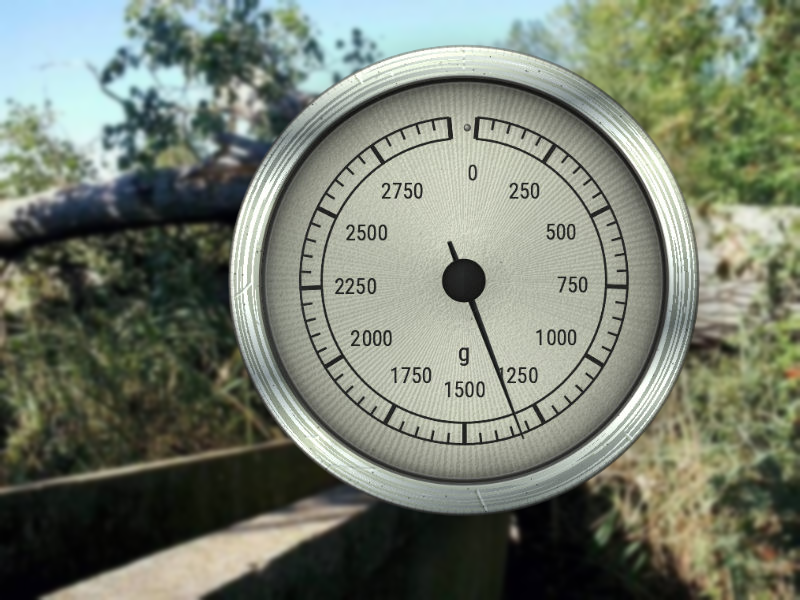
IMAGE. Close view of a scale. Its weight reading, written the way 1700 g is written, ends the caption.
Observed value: 1325 g
